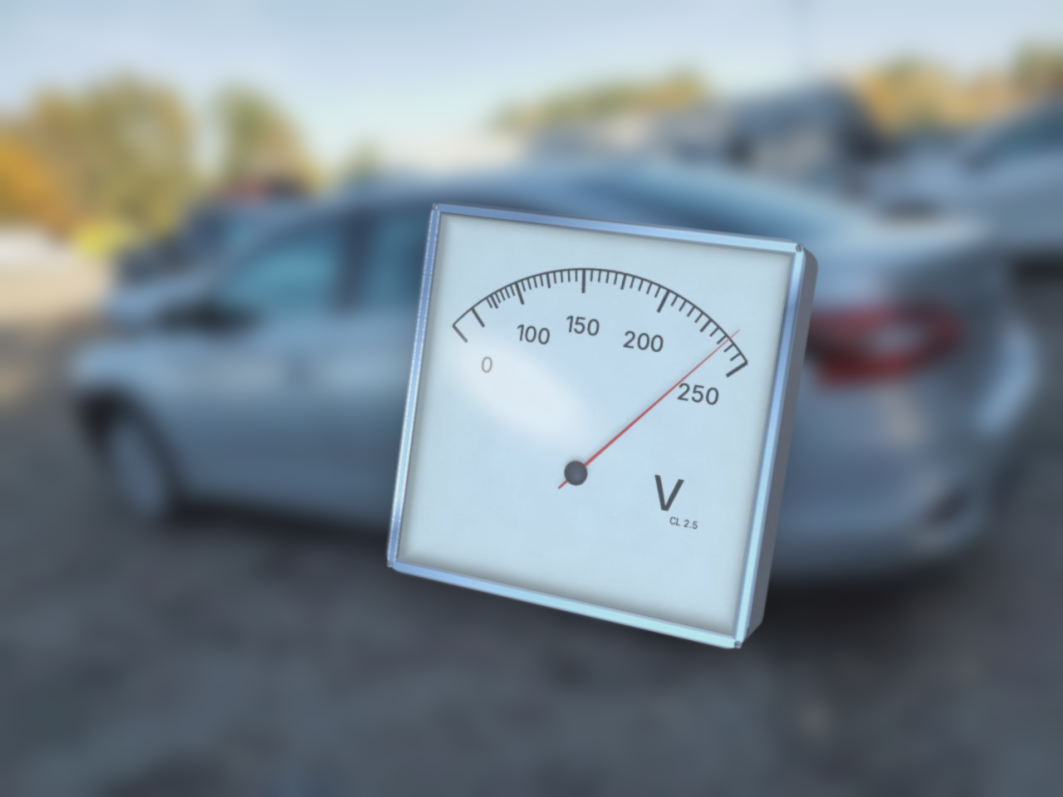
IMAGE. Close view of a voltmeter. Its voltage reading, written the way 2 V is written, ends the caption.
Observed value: 237.5 V
